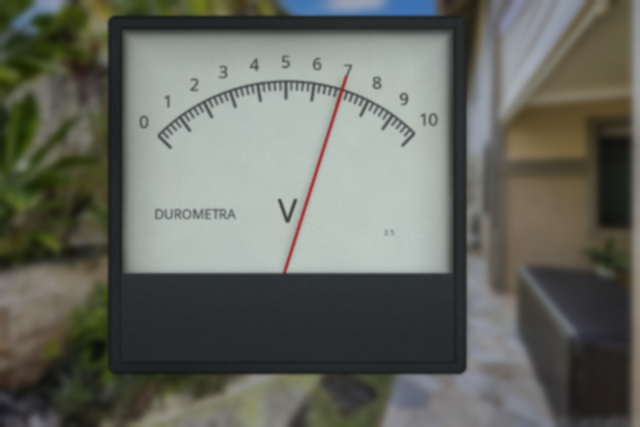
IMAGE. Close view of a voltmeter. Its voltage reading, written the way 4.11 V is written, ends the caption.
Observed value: 7 V
